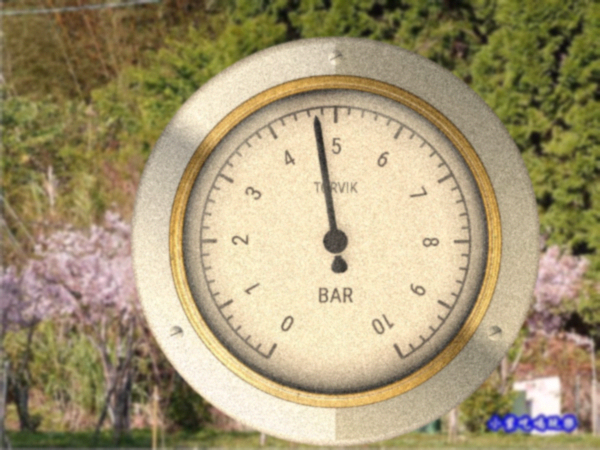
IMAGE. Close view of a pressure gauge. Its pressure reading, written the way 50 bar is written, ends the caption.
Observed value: 4.7 bar
